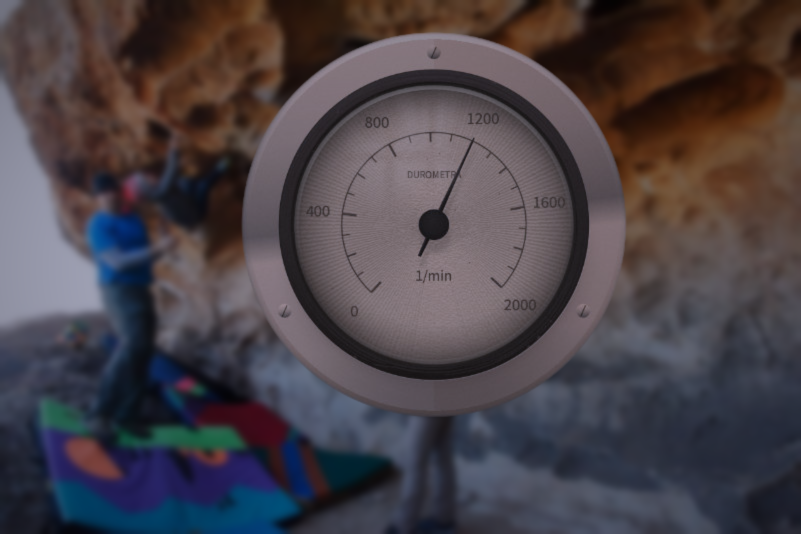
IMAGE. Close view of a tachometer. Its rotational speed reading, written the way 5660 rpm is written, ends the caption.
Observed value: 1200 rpm
